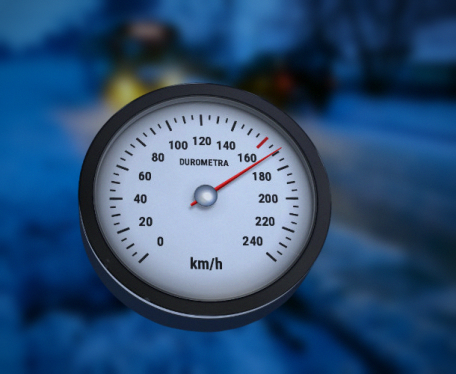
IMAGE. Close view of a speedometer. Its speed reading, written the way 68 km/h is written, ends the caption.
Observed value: 170 km/h
